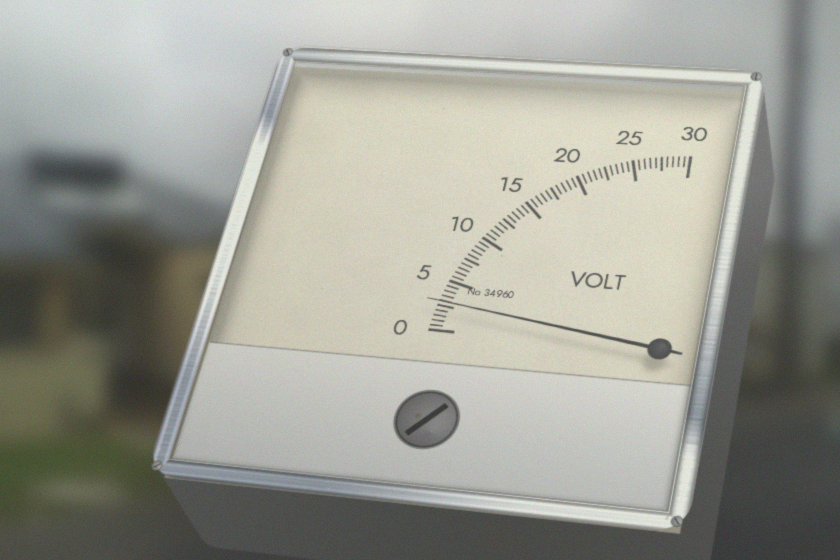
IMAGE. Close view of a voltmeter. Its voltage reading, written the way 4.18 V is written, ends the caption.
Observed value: 2.5 V
